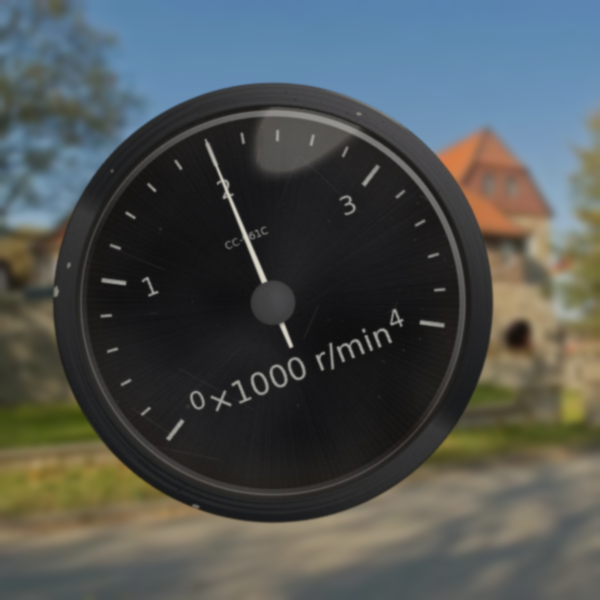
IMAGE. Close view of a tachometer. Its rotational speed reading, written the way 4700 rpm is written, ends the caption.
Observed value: 2000 rpm
